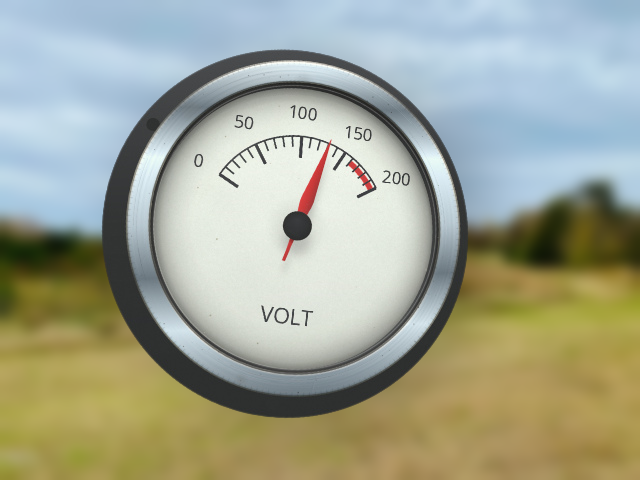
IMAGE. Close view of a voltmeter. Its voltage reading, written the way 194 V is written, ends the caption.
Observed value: 130 V
